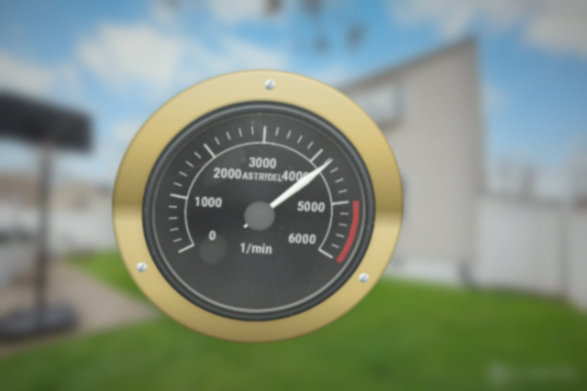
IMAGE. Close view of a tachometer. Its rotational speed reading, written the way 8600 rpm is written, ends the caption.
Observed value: 4200 rpm
